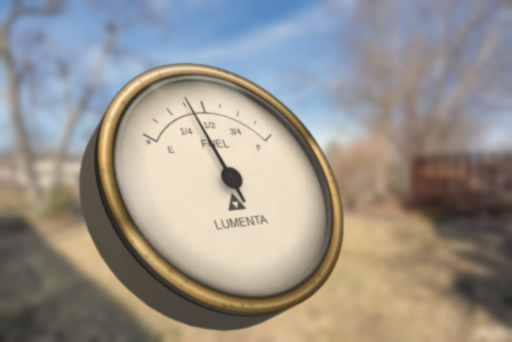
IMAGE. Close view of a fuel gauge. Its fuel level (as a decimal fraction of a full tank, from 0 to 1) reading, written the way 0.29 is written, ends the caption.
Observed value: 0.375
